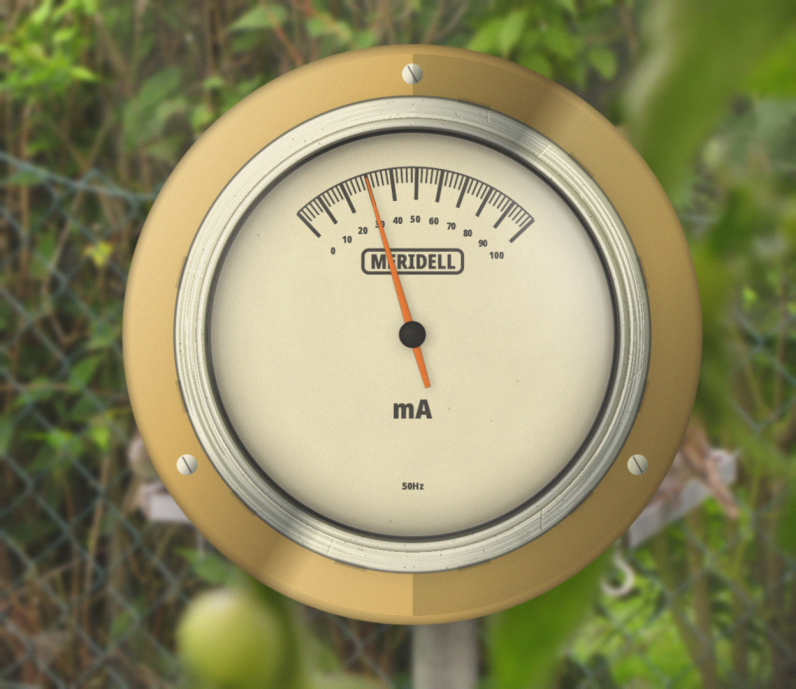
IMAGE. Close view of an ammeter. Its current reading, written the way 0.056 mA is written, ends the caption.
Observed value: 30 mA
